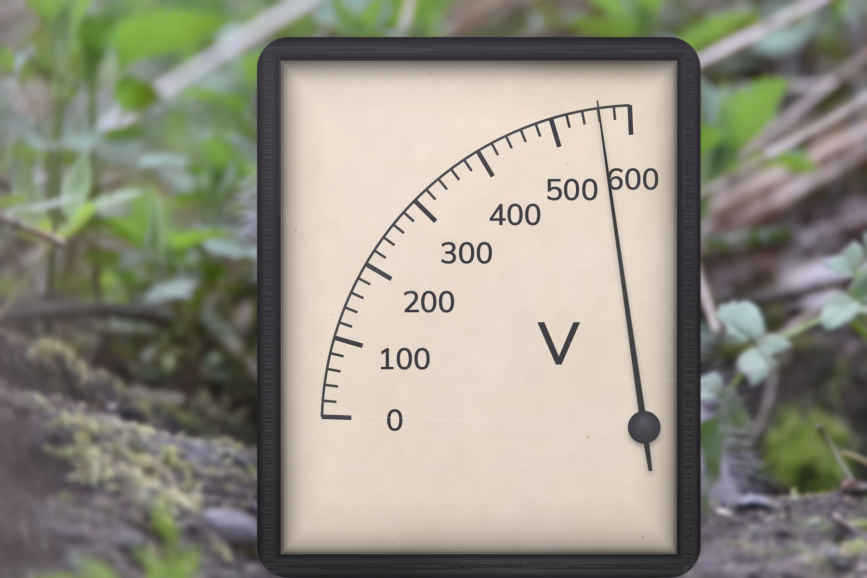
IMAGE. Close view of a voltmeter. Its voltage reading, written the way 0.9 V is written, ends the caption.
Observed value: 560 V
